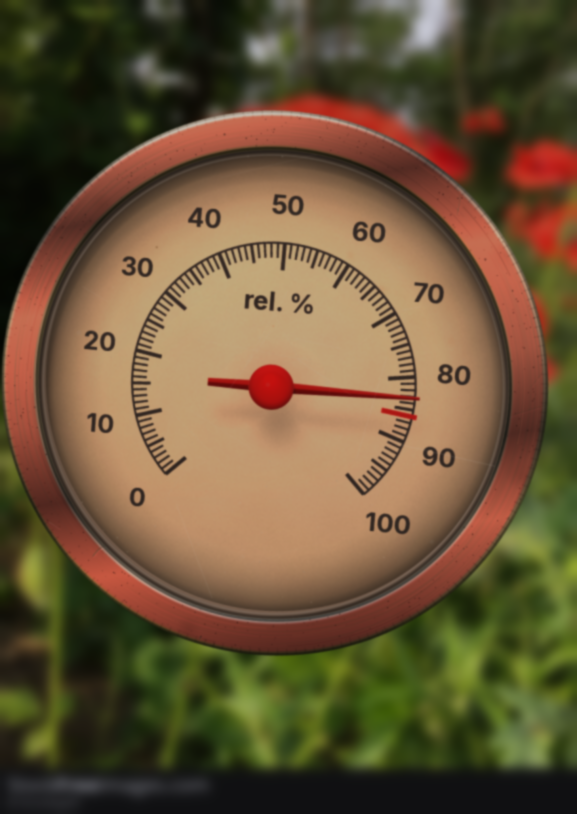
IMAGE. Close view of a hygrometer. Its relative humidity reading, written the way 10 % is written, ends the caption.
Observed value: 83 %
